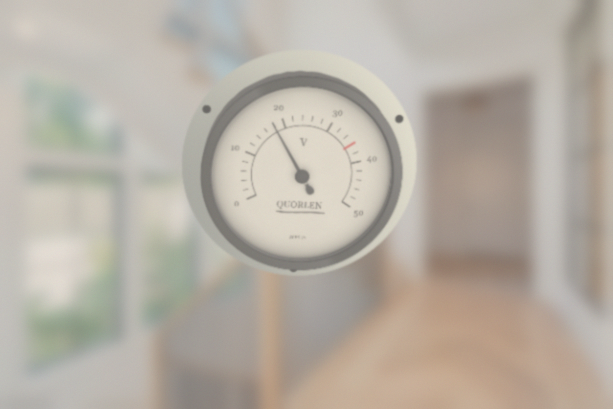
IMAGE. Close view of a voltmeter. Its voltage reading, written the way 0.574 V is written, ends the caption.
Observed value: 18 V
